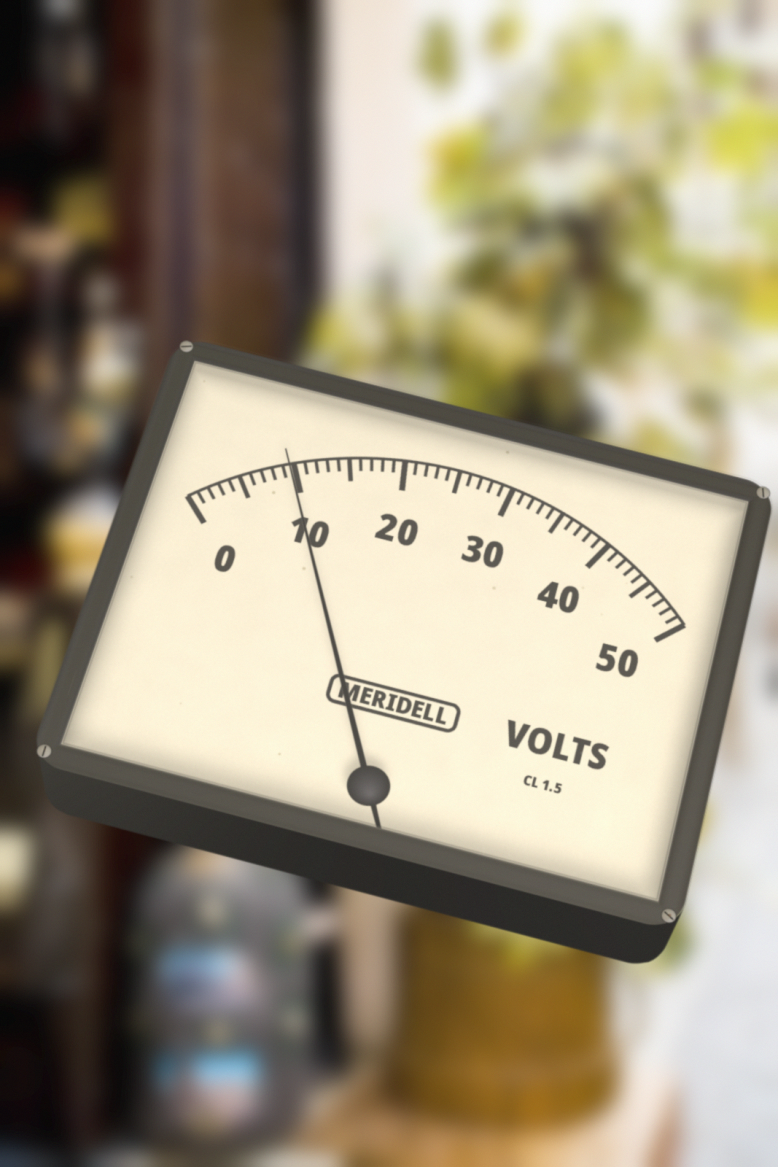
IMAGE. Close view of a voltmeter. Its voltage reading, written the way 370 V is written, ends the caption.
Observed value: 9.5 V
